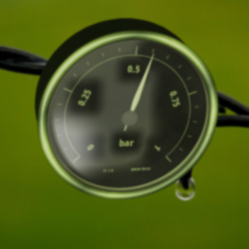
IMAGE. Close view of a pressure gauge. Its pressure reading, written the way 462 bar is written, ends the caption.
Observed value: 0.55 bar
